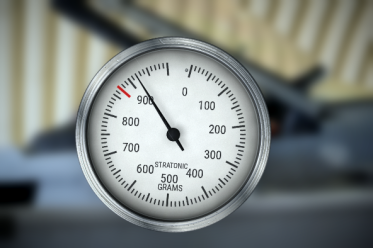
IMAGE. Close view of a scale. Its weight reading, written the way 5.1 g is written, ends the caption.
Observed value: 920 g
